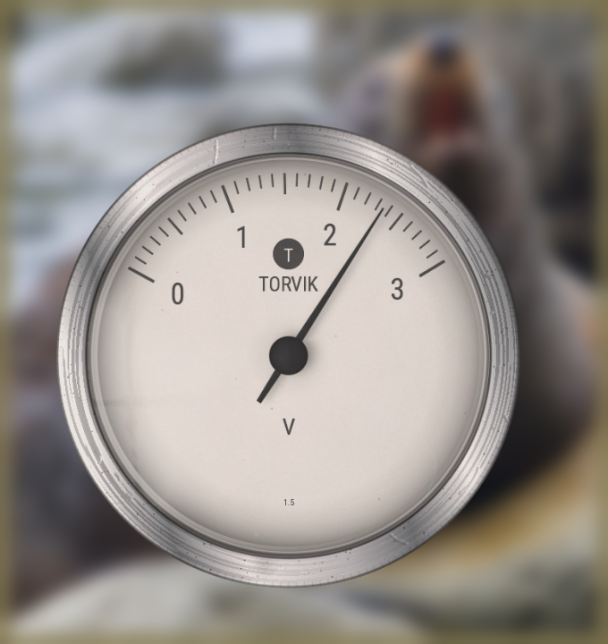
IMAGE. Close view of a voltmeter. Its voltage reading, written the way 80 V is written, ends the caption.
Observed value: 2.35 V
